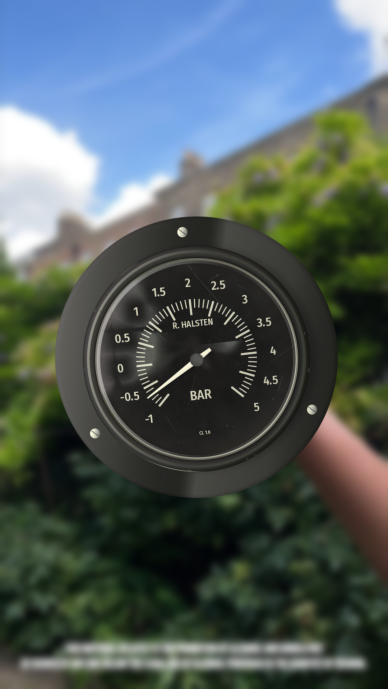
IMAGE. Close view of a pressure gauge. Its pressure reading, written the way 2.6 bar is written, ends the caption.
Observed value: -0.7 bar
